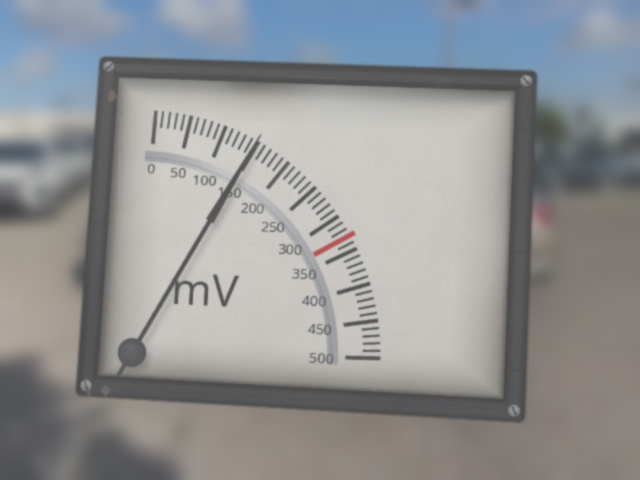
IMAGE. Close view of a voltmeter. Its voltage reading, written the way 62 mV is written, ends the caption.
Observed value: 150 mV
